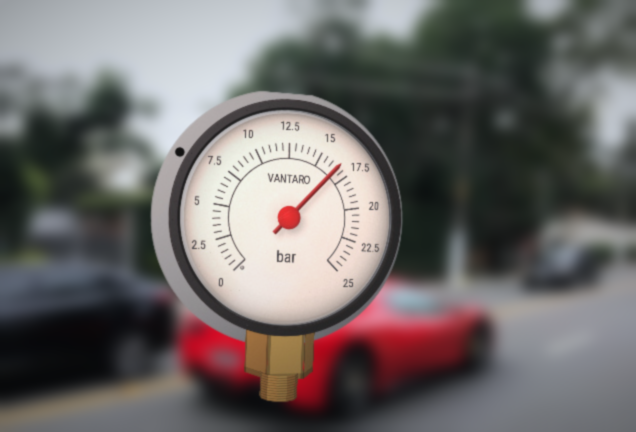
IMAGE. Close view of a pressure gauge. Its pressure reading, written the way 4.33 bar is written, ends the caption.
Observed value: 16.5 bar
